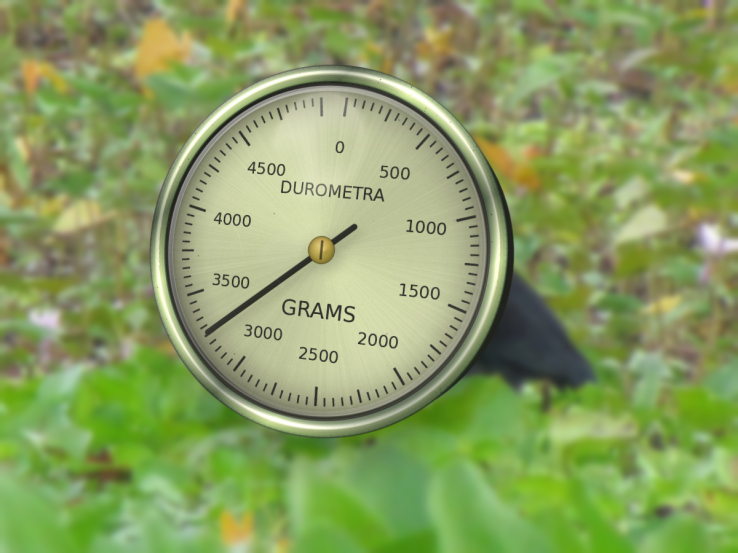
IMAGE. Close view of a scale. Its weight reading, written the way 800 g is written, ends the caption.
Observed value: 3250 g
